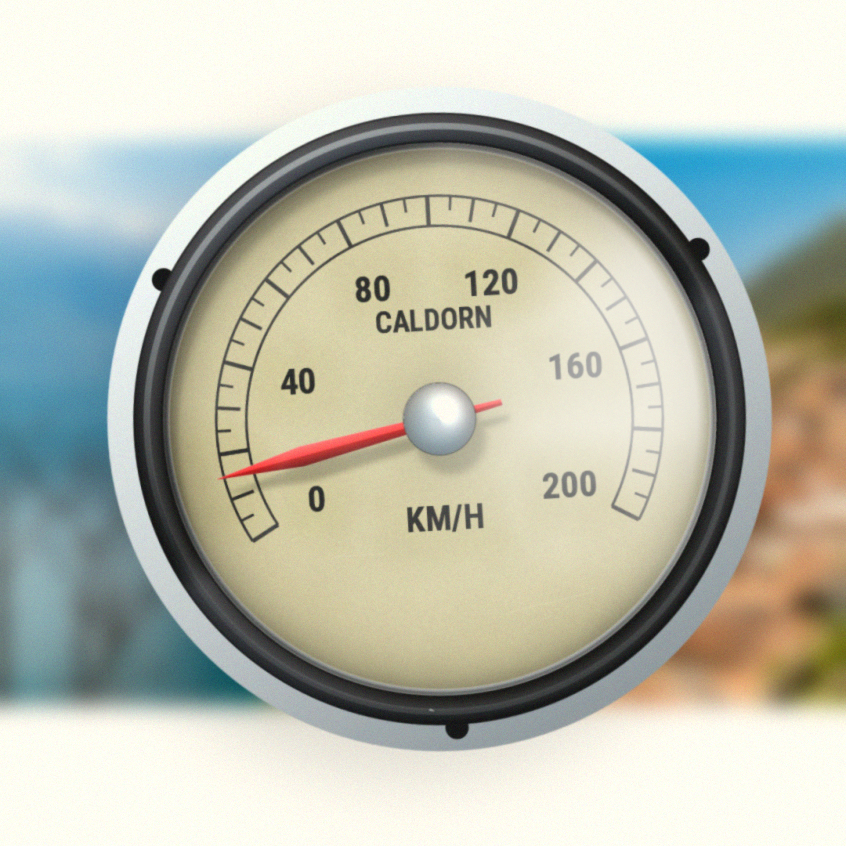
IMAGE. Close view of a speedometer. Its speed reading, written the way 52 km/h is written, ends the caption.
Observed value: 15 km/h
